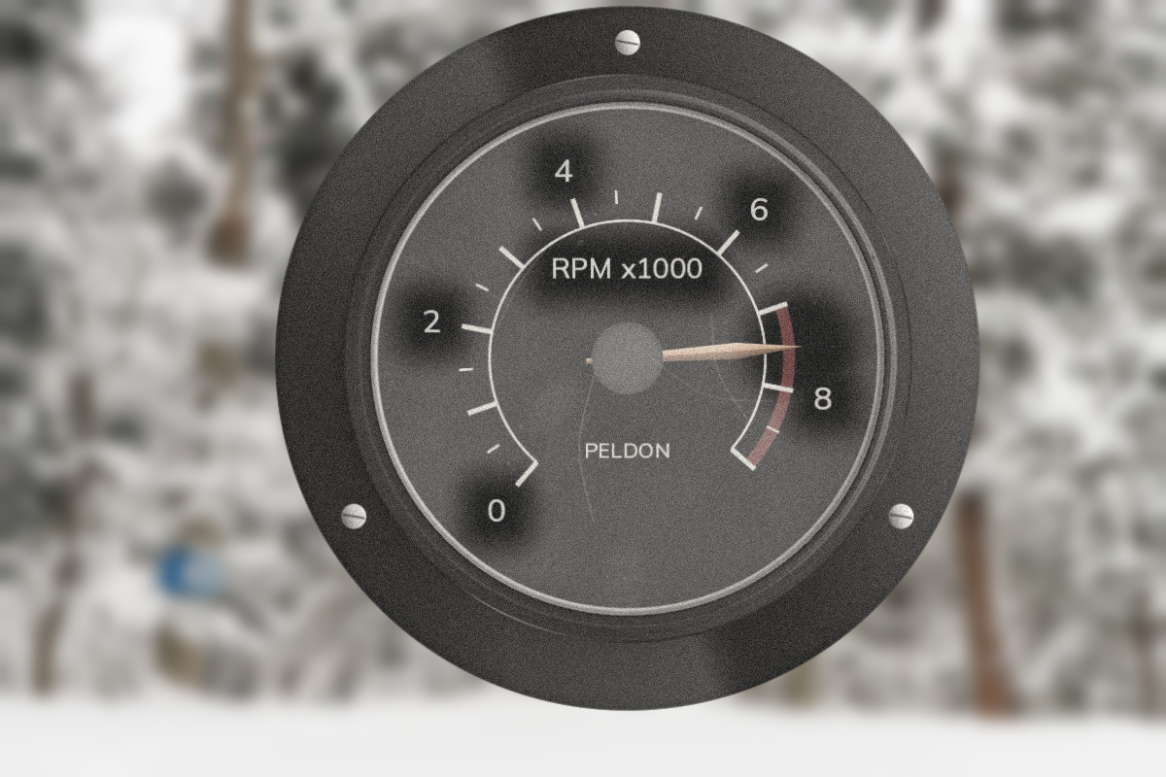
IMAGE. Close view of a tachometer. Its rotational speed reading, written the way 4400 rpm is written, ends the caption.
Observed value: 7500 rpm
